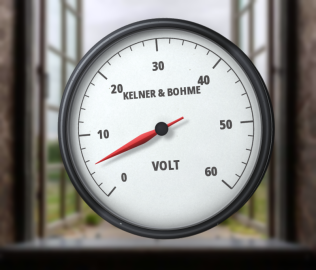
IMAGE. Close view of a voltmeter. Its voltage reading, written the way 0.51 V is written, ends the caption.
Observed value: 5 V
